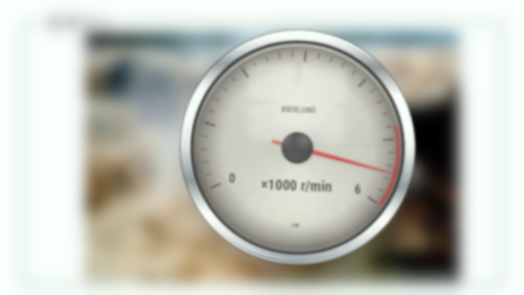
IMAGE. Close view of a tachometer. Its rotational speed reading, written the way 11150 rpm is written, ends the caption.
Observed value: 5500 rpm
